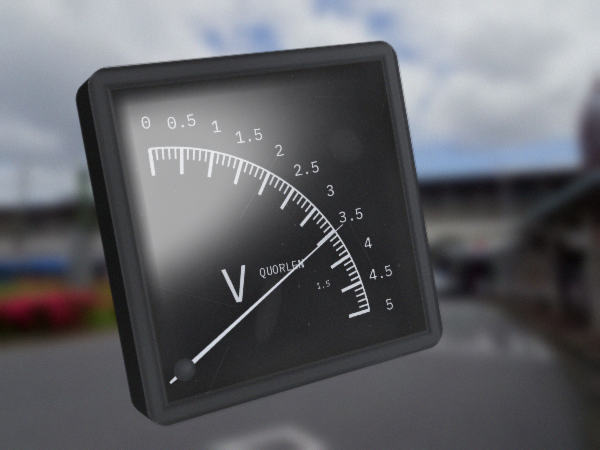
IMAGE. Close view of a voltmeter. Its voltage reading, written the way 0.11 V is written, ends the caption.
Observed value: 3.5 V
